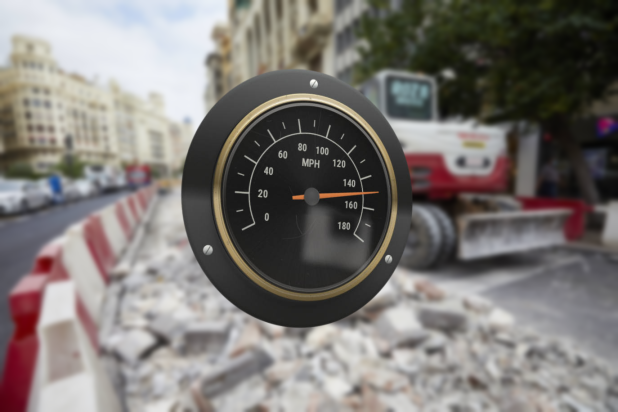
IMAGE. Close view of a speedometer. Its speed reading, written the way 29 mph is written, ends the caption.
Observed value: 150 mph
